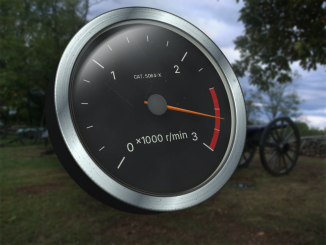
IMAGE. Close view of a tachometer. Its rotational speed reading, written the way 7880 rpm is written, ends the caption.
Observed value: 2700 rpm
